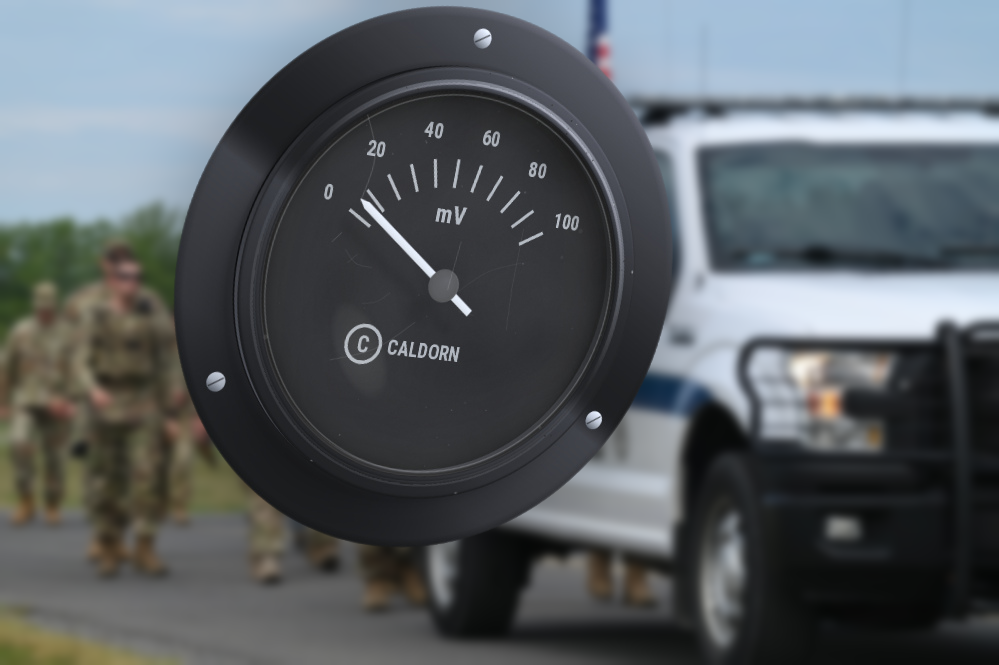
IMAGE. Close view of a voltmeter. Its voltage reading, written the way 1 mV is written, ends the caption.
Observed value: 5 mV
